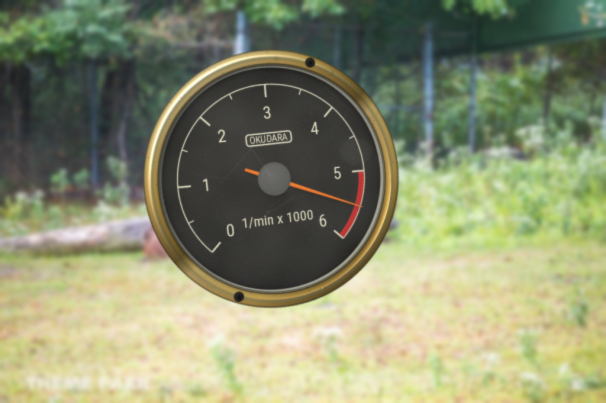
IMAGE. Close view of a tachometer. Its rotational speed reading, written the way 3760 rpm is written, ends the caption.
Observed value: 5500 rpm
